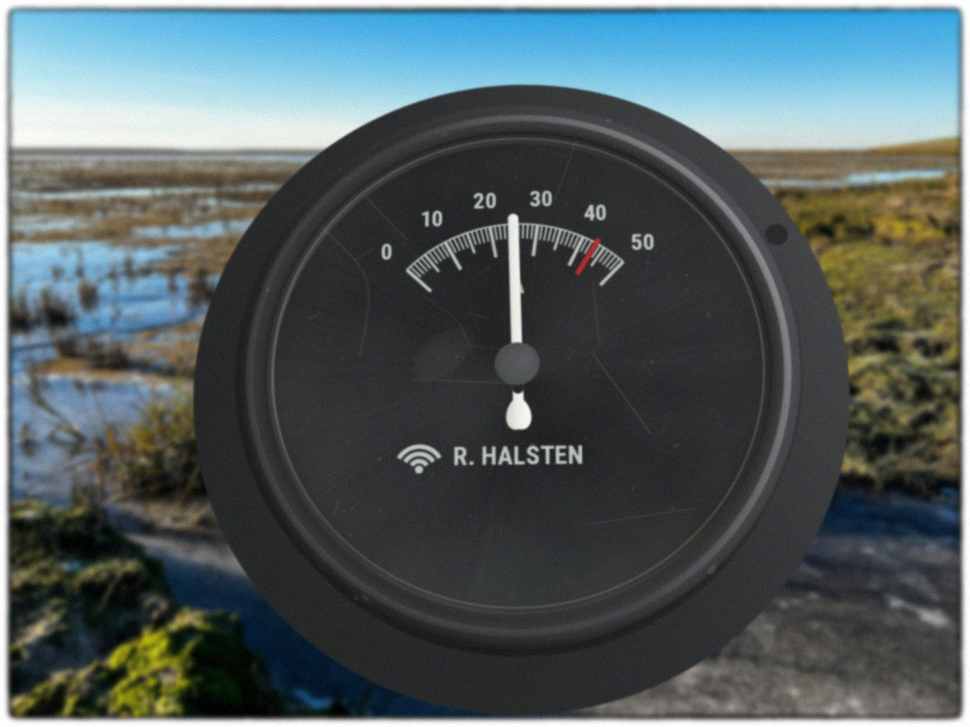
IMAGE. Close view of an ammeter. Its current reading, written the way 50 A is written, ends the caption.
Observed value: 25 A
